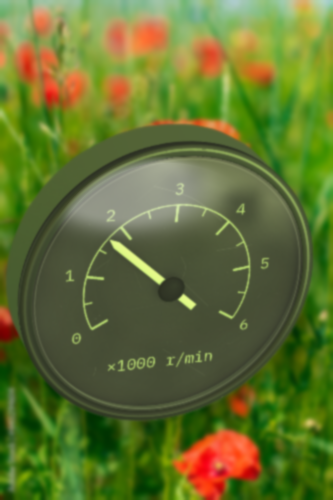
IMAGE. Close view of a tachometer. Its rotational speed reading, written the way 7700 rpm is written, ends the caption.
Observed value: 1750 rpm
